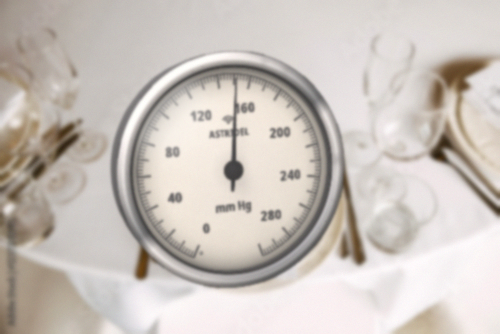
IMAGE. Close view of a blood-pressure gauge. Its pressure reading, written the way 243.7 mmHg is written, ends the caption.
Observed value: 150 mmHg
